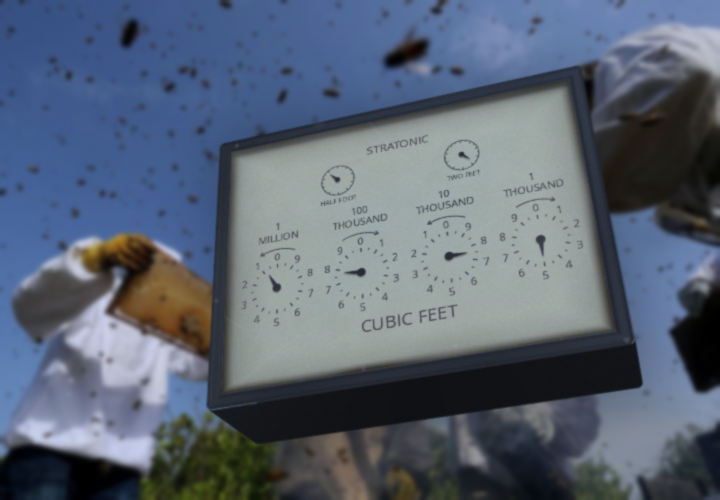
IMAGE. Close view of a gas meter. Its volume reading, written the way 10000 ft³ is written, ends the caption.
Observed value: 77500 ft³
